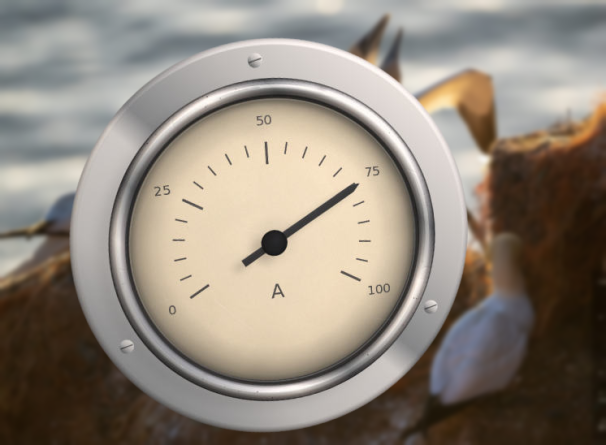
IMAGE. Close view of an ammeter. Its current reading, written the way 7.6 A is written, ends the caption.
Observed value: 75 A
